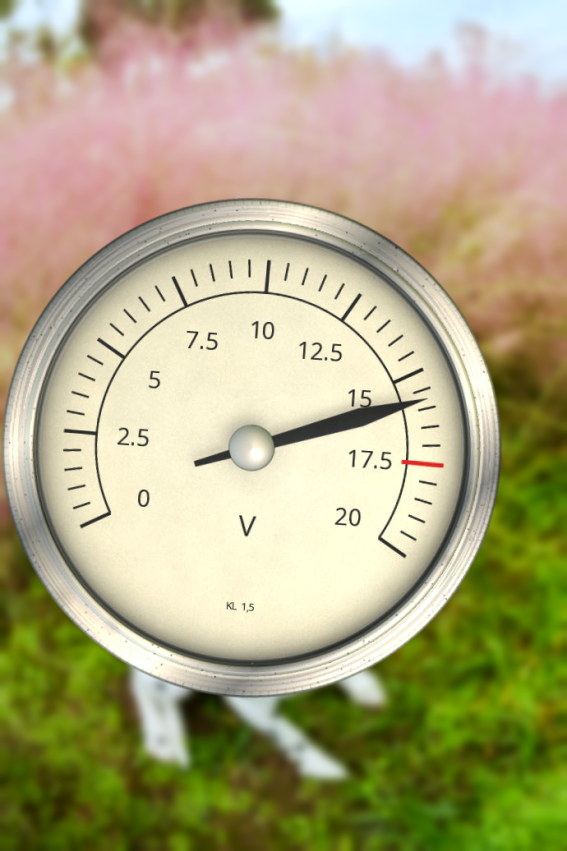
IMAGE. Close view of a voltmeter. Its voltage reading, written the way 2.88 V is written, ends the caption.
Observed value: 15.75 V
